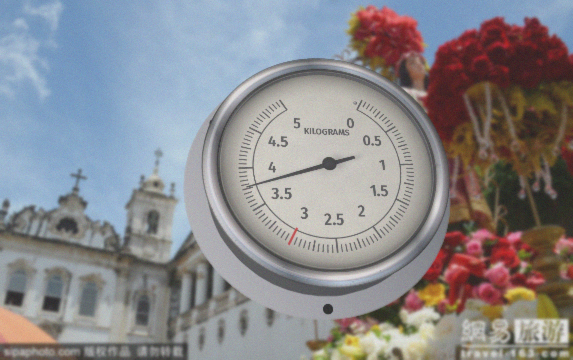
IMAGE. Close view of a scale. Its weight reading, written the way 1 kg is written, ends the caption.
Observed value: 3.75 kg
